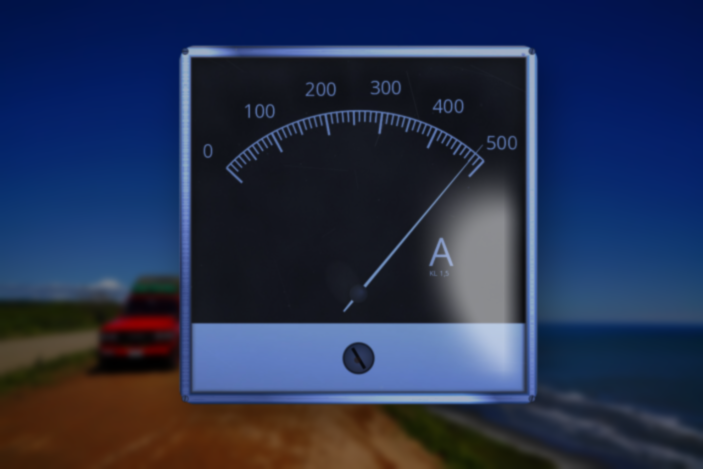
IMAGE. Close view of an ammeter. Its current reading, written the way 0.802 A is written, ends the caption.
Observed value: 480 A
